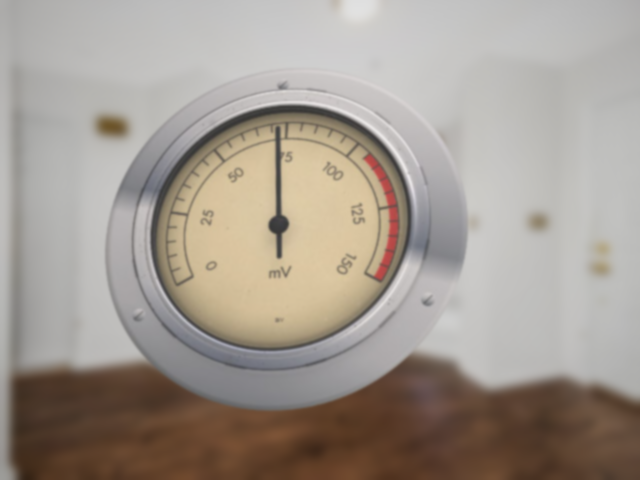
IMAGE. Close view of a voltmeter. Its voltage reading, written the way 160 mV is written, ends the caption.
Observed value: 72.5 mV
